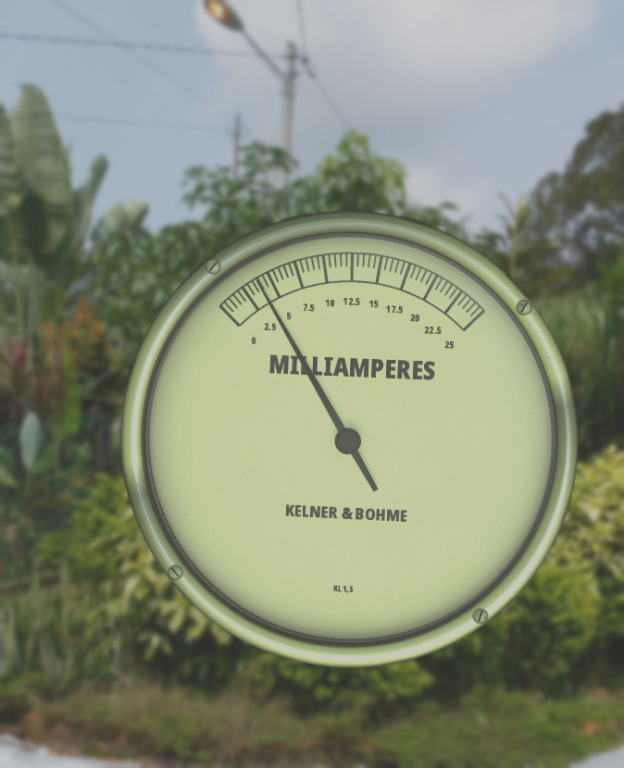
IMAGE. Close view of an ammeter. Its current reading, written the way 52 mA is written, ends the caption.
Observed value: 4 mA
